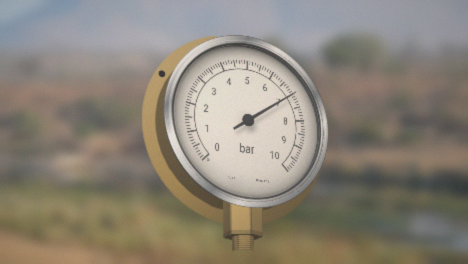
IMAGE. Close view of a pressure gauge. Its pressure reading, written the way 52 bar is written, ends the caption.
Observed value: 7 bar
